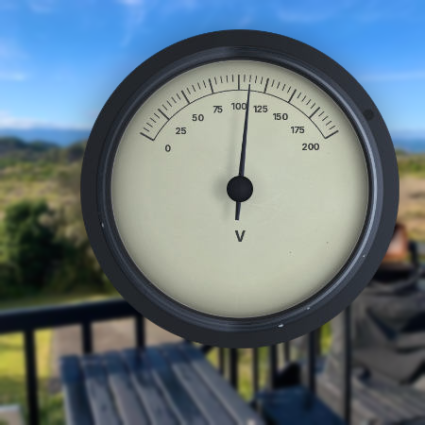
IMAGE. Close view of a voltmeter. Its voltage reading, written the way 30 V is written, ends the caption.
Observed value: 110 V
